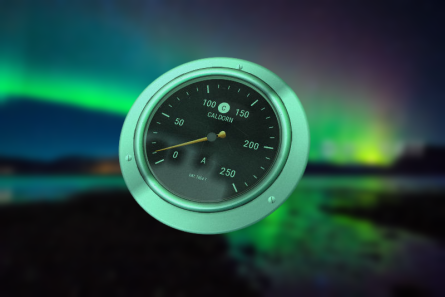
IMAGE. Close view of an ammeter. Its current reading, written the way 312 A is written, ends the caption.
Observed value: 10 A
